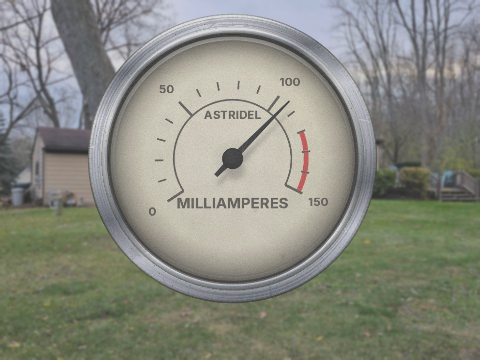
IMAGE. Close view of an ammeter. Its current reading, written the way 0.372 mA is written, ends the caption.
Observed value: 105 mA
